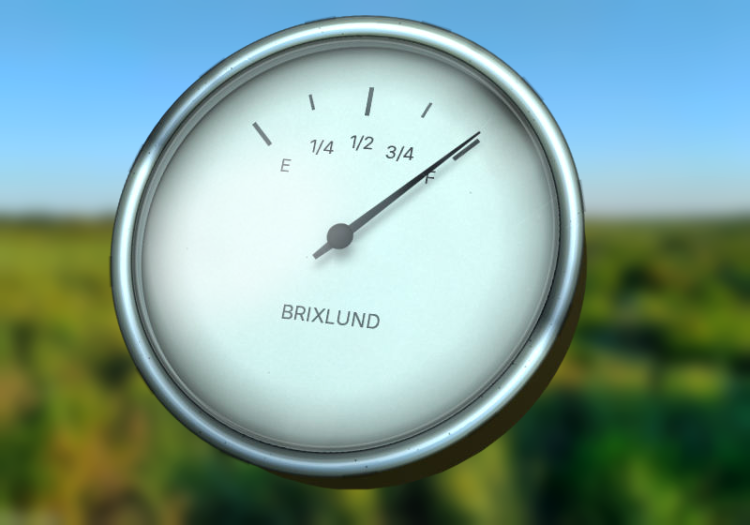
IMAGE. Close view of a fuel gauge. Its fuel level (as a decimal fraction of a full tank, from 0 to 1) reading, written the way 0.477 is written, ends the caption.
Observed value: 1
